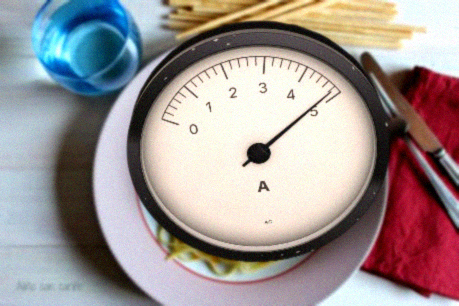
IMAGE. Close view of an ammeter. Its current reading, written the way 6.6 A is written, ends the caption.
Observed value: 4.8 A
